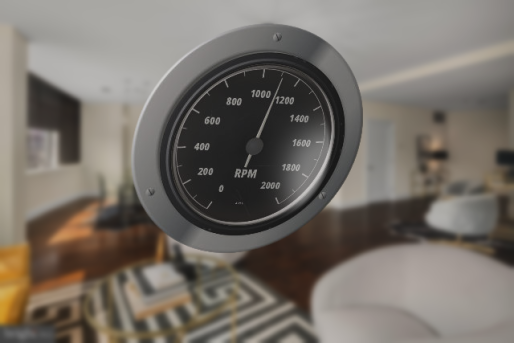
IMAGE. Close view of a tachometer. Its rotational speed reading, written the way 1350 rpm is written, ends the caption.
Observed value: 1100 rpm
